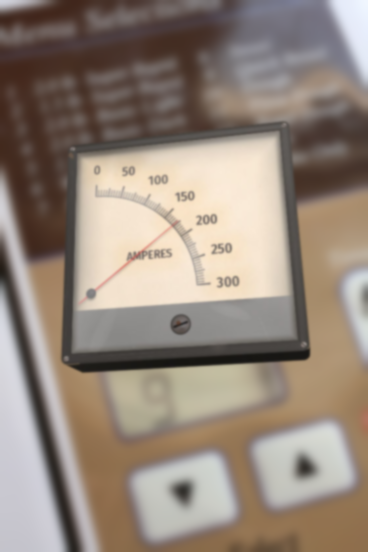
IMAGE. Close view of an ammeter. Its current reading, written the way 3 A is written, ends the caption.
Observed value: 175 A
